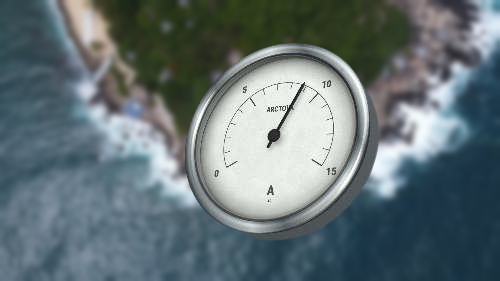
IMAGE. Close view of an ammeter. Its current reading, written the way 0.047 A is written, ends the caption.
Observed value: 9 A
